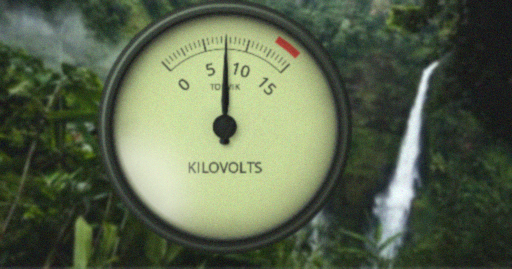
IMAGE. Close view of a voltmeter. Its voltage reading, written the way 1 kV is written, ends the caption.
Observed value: 7.5 kV
